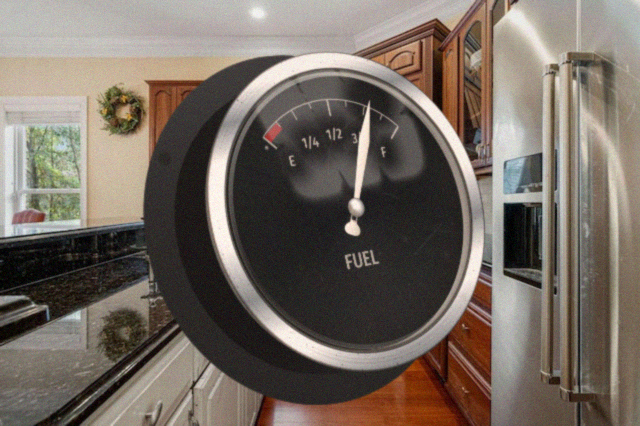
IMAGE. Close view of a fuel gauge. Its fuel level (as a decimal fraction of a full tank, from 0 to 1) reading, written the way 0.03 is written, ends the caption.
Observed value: 0.75
